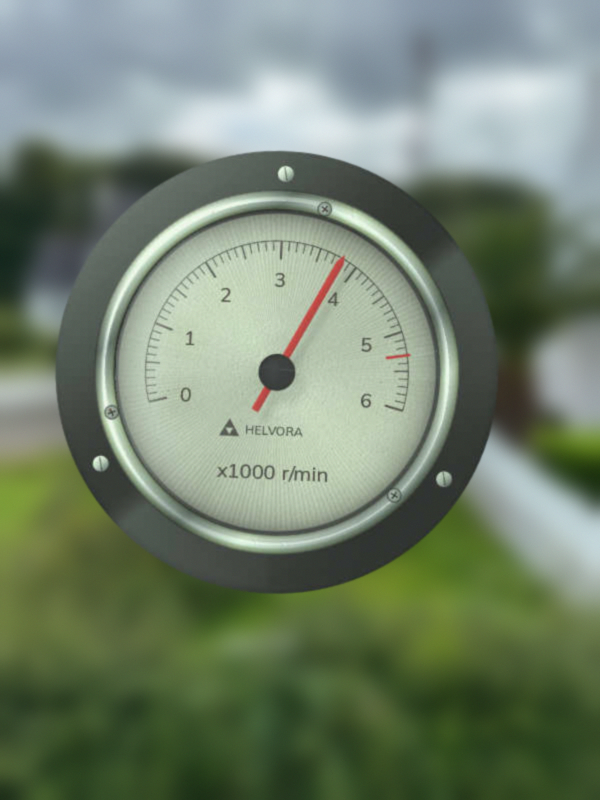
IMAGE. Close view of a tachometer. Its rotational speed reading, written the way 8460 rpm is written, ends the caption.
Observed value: 3800 rpm
